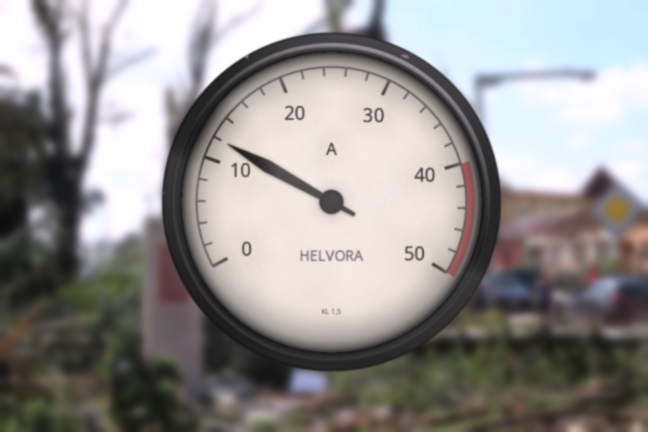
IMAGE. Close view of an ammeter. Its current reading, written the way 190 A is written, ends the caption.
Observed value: 12 A
